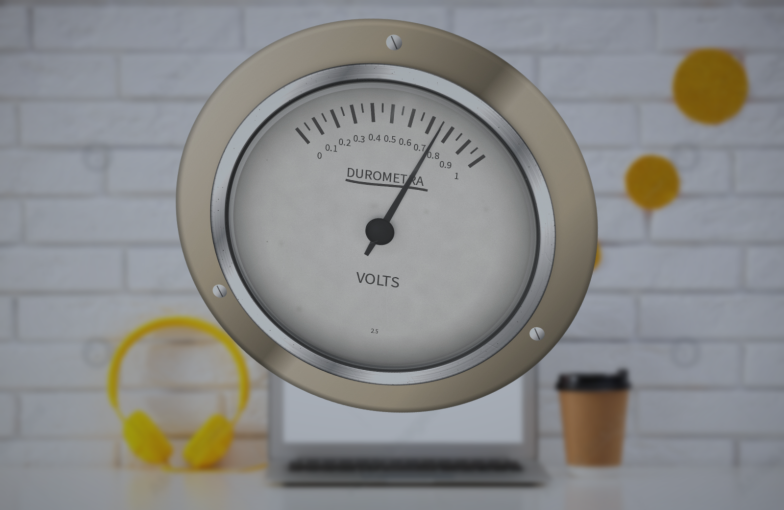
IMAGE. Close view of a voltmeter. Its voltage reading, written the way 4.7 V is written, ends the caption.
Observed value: 0.75 V
